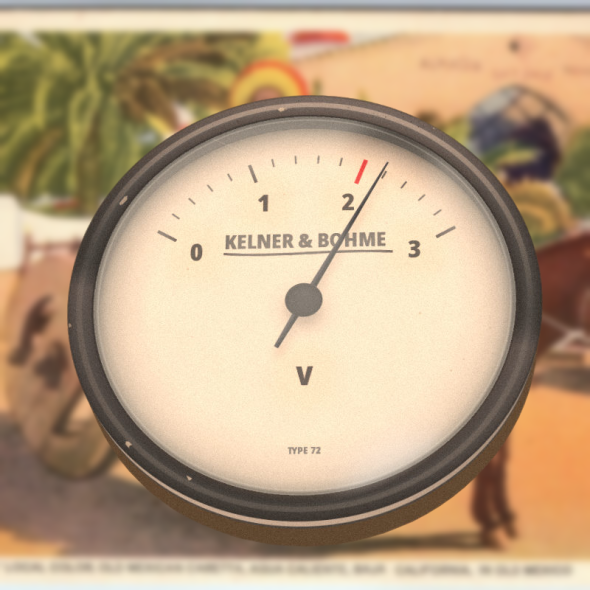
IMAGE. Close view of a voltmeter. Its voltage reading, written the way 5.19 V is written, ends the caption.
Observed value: 2.2 V
